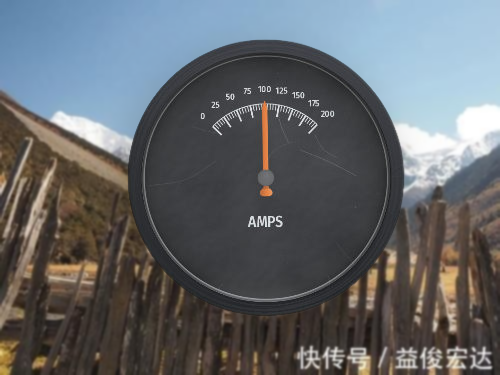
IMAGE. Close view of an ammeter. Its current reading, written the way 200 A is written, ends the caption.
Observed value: 100 A
